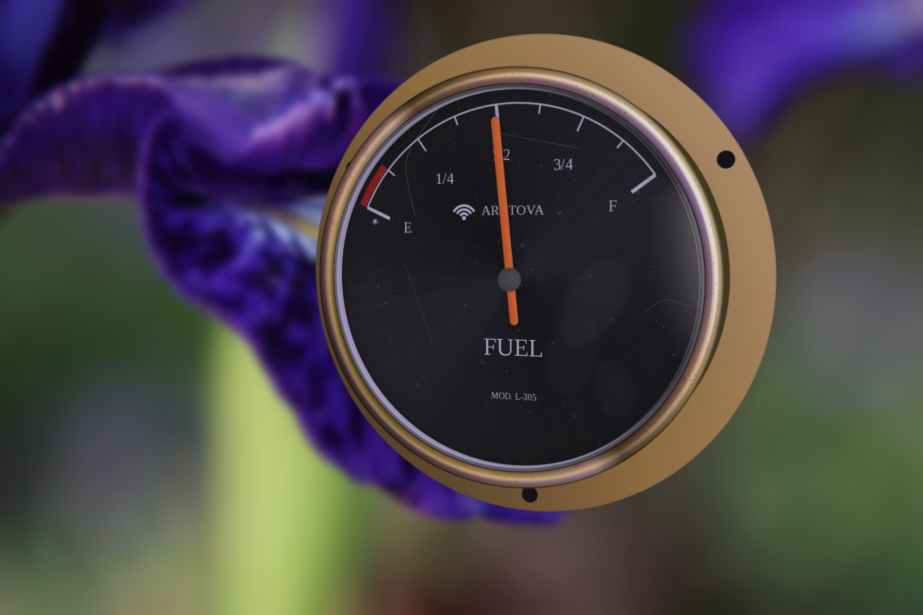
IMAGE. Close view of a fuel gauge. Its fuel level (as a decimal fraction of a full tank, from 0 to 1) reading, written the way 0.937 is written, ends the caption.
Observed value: 0.5
